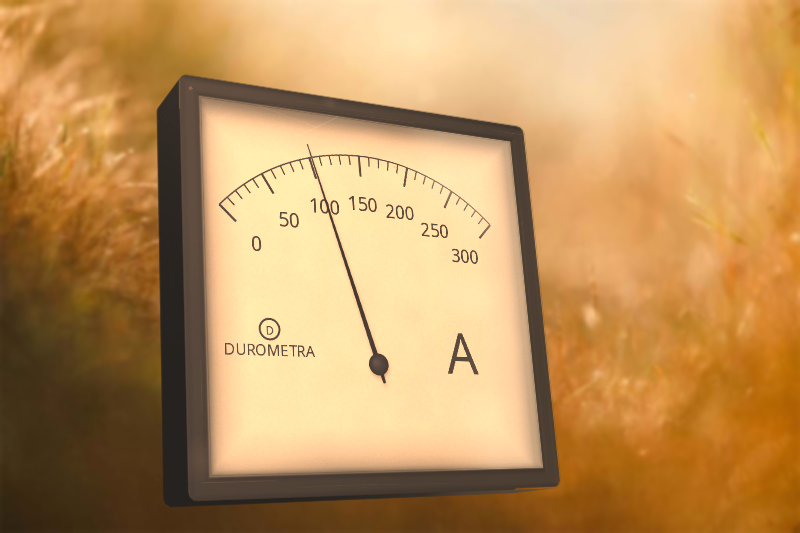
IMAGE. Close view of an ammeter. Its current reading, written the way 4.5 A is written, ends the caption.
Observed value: 100 A
